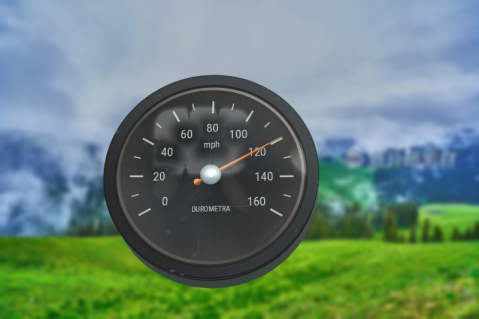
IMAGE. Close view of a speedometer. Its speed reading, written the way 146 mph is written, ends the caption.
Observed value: 120 mph
